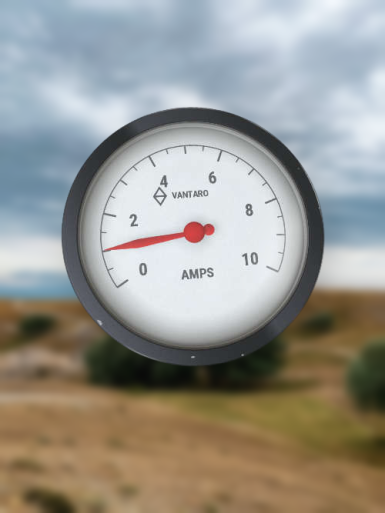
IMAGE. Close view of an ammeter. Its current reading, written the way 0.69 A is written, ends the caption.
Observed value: 1 A
